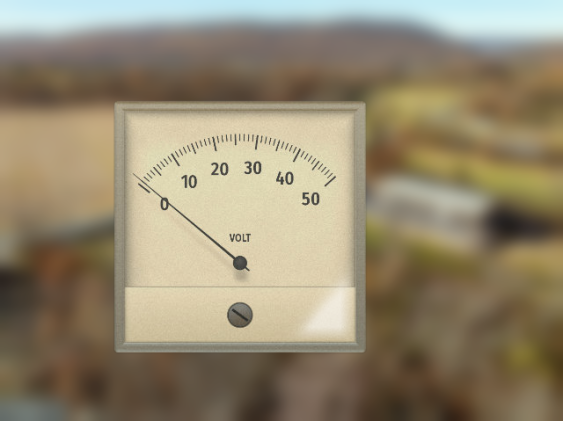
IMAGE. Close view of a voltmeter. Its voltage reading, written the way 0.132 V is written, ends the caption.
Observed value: 1 V
